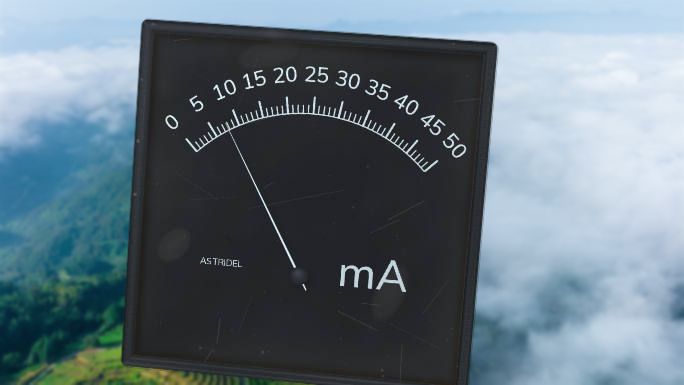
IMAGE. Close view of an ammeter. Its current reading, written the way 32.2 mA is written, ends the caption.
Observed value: 8 mA
